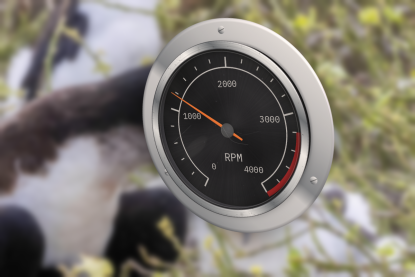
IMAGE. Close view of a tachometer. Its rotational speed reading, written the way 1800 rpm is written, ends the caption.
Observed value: 1200 rpm
